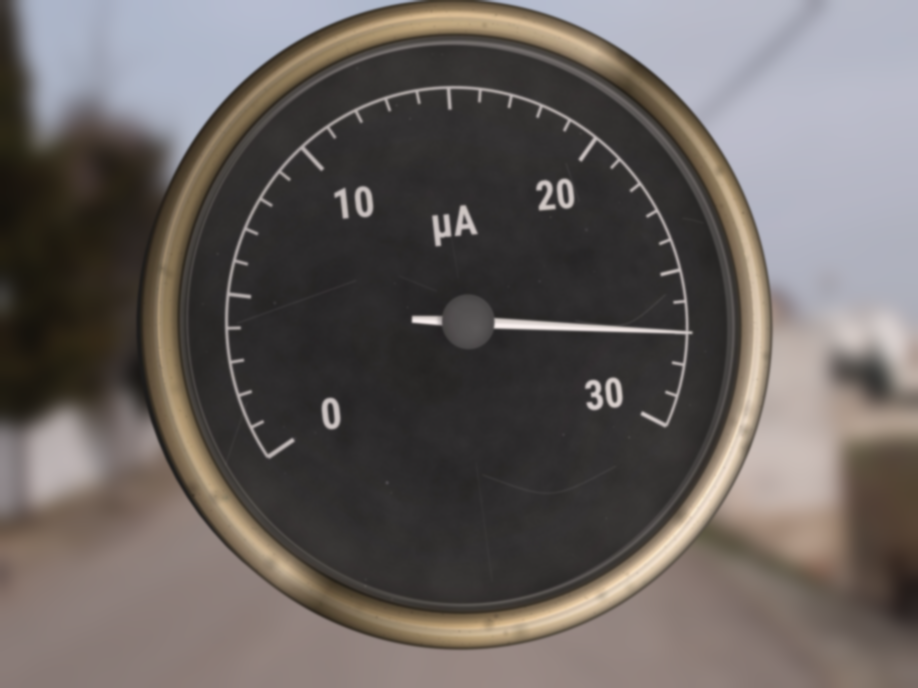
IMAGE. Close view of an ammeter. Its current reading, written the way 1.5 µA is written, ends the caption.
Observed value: 27 µA
